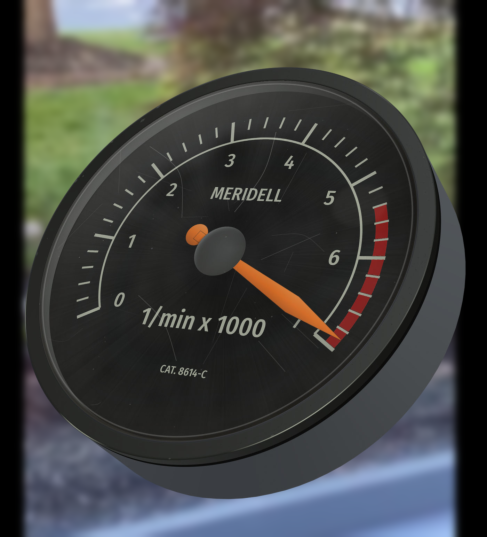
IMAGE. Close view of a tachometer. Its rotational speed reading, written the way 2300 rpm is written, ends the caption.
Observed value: 6900 rpm
